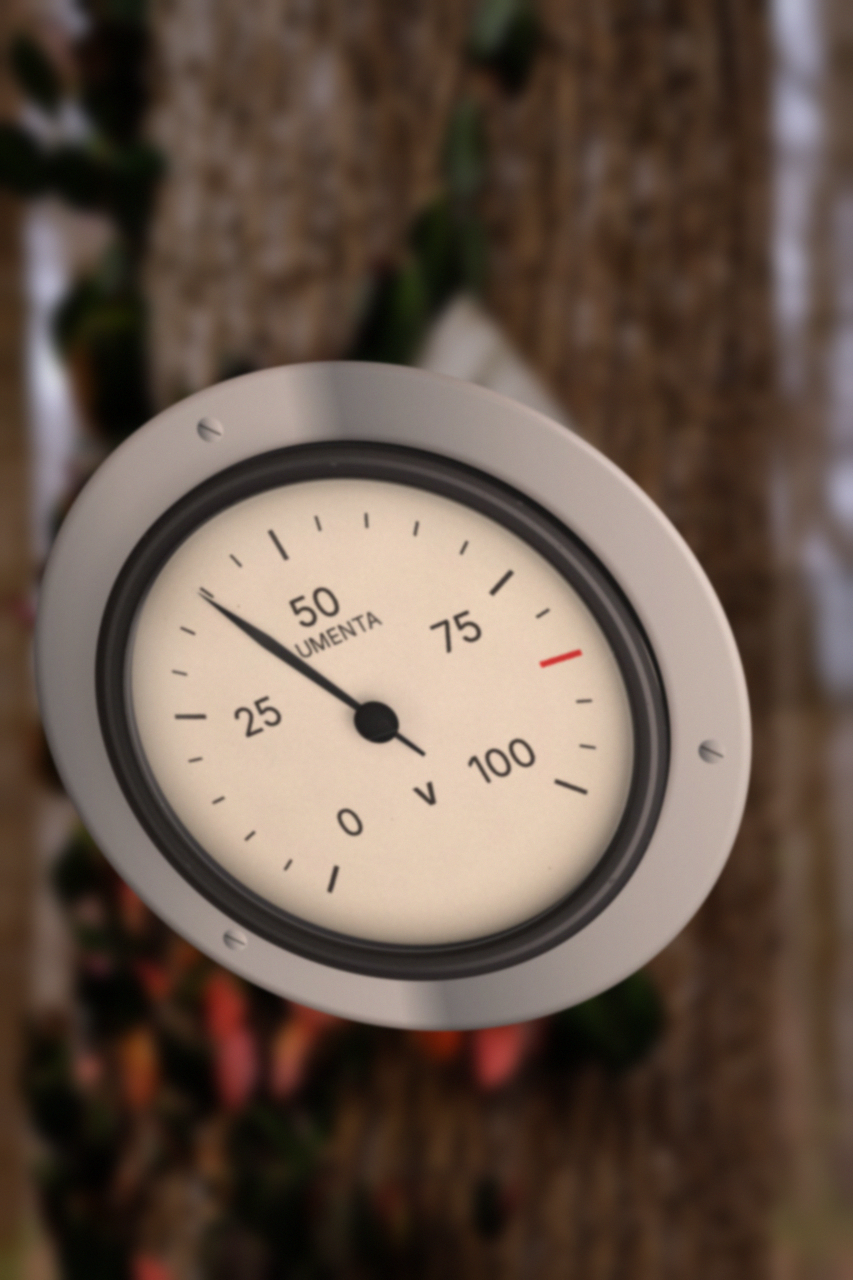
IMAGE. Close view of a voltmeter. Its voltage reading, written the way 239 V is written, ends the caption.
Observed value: 40 V
